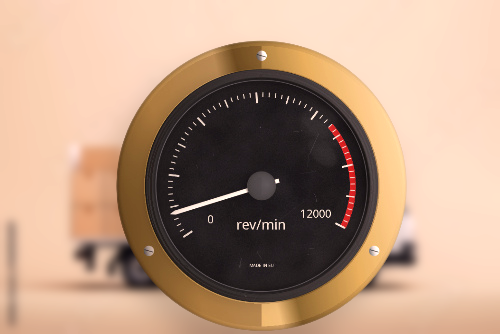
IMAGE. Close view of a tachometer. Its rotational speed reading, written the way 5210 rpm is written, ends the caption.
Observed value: 800 rpm
